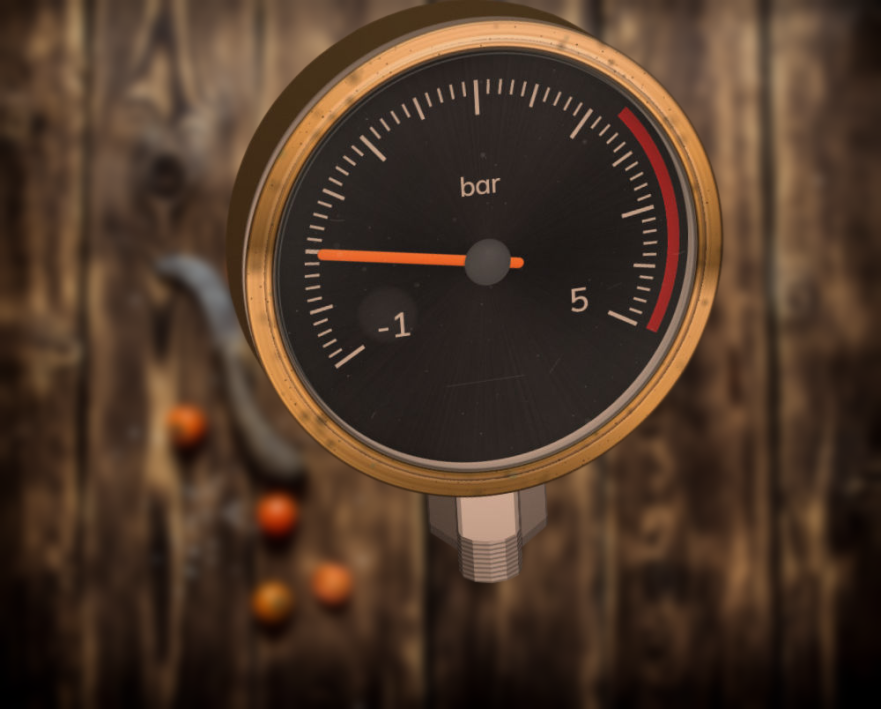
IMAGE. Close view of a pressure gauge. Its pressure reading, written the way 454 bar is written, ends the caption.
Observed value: 0 bar
